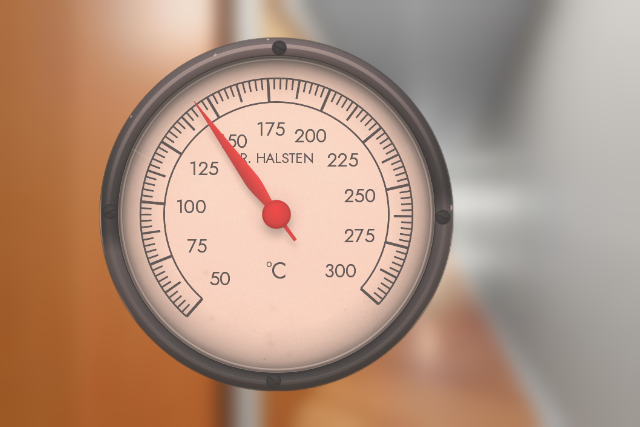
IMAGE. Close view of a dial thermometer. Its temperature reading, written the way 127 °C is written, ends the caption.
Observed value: 145 °C
